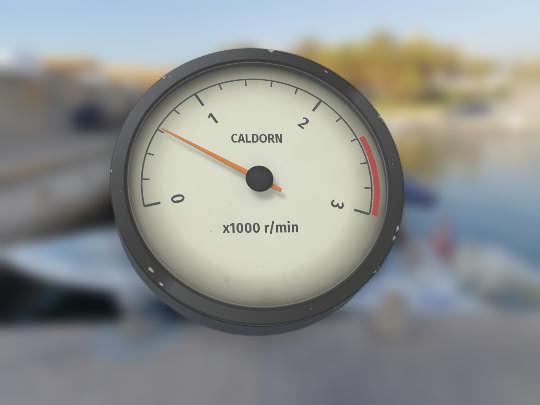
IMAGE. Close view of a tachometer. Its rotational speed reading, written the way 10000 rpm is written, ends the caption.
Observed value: 600 rpm
